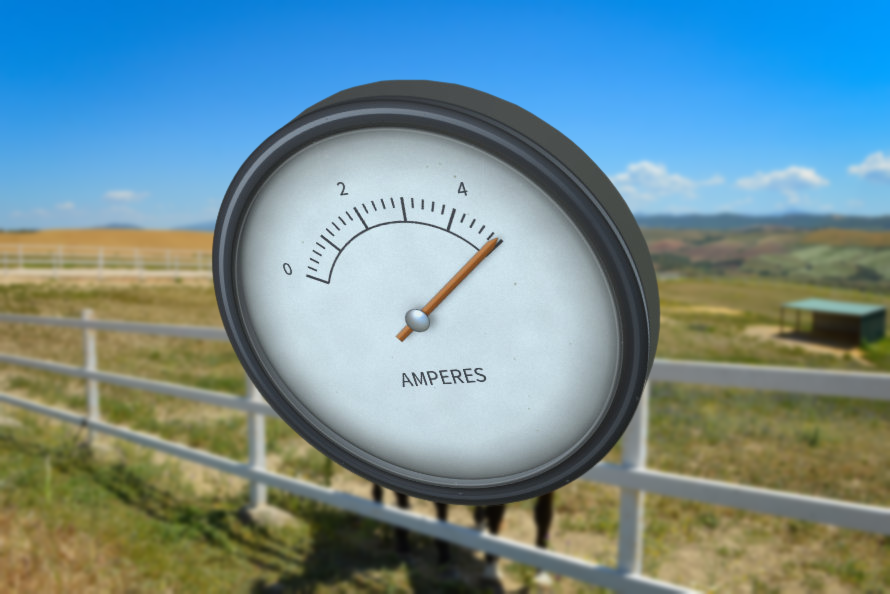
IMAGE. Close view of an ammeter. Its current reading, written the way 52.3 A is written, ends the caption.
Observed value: 4.9 A
